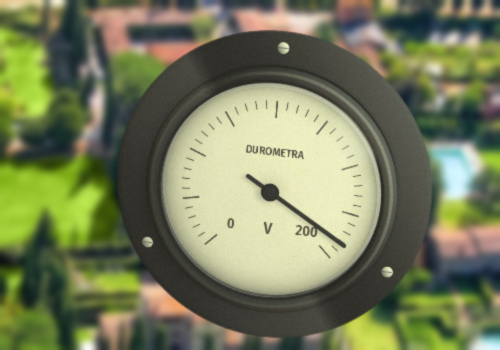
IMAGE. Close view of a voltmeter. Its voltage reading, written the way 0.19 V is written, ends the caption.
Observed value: 190 V
